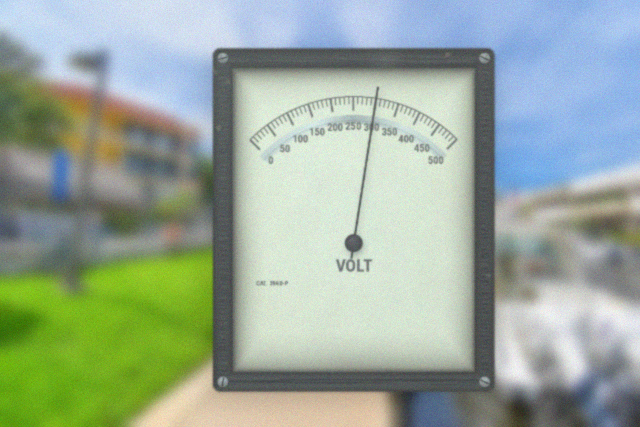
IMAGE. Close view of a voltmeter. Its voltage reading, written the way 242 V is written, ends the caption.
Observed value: 300 V
